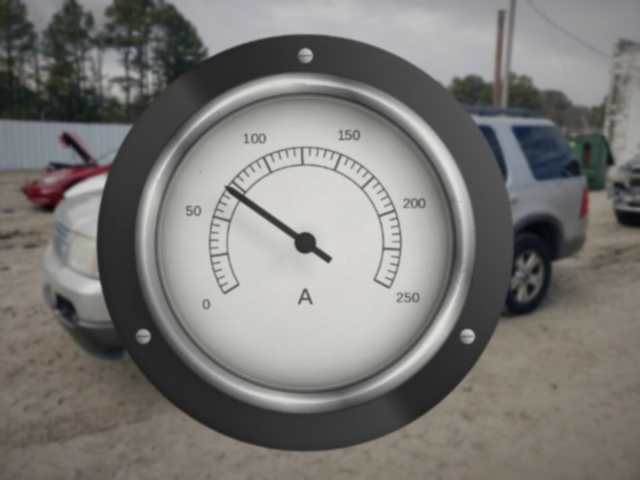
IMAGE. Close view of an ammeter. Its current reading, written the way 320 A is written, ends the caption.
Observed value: 70 A
